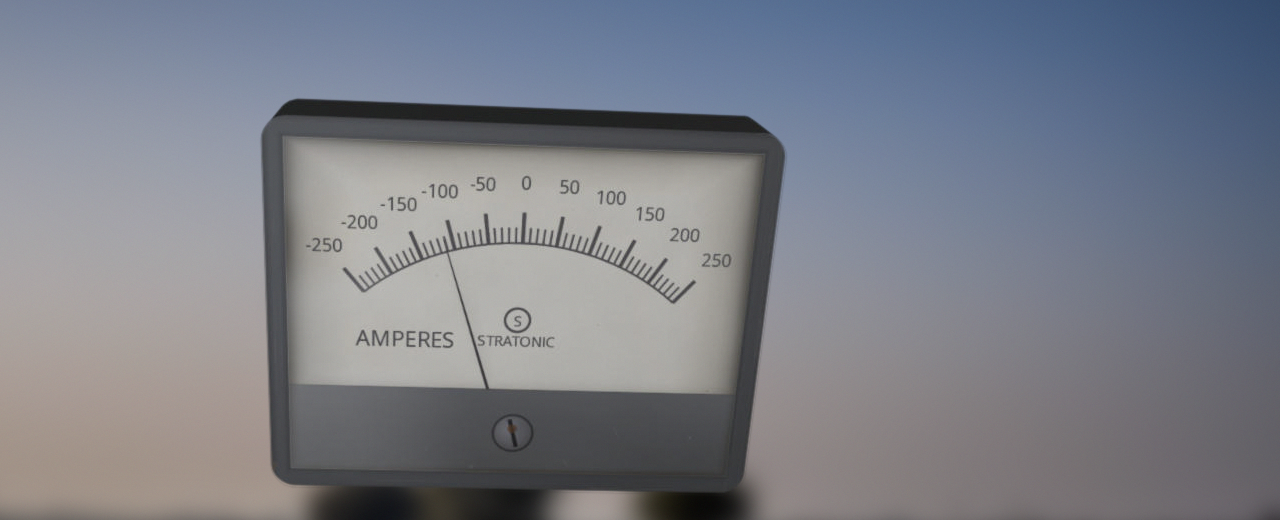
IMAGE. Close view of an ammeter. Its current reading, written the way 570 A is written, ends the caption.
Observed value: -110 A
